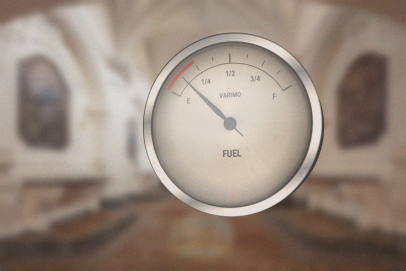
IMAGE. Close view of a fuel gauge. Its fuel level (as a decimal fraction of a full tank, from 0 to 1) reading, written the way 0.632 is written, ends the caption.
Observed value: 0.125
